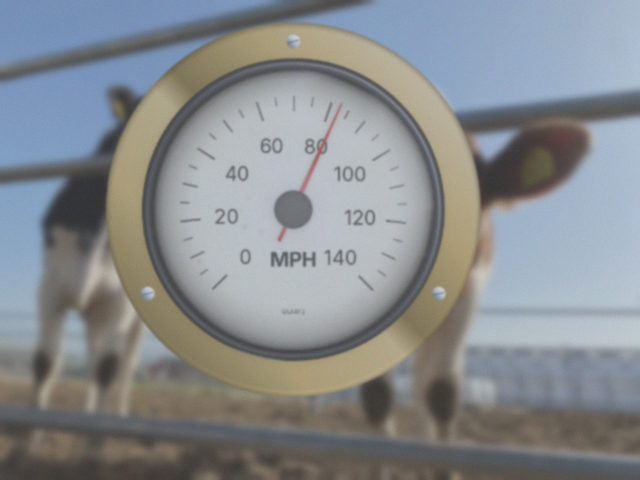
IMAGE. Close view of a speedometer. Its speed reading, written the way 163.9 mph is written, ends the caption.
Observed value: 82.5 mph
